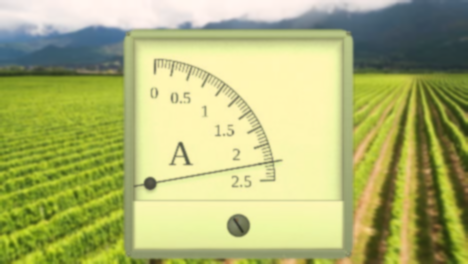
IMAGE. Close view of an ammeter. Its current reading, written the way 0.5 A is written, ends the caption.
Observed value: 2.25 A
